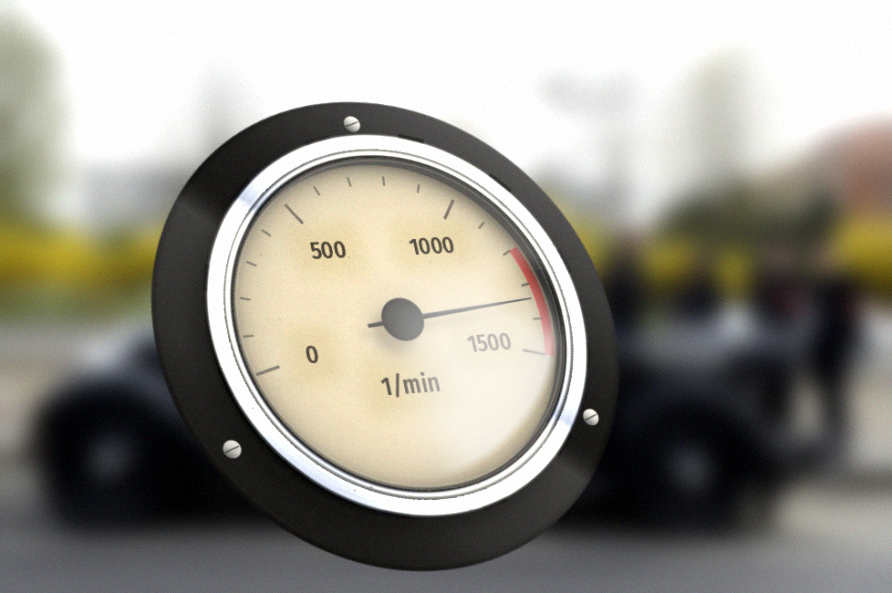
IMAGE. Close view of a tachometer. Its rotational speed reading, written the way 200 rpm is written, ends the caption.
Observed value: 1350 rpm
